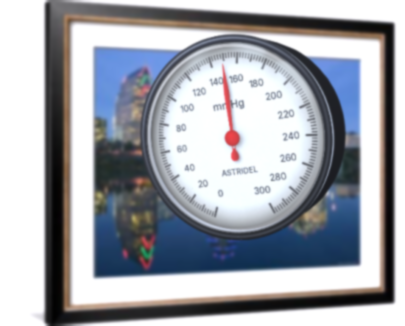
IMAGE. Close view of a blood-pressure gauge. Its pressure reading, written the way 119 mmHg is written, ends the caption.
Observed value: 150 mmHg
